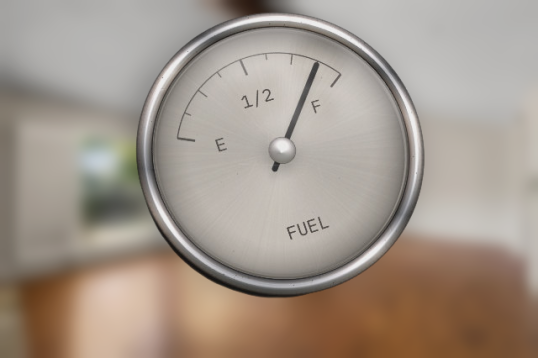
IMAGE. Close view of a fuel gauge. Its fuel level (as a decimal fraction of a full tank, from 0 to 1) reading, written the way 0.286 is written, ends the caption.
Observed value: 0.875
